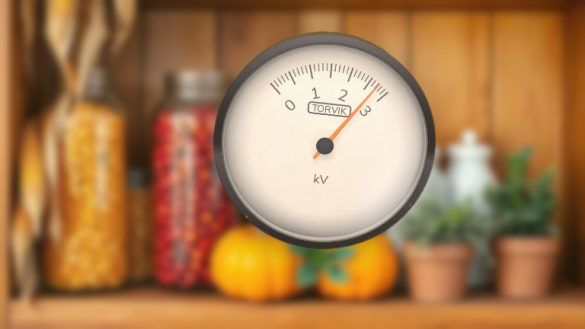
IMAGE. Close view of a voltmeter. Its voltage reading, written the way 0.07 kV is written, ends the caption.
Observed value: 2.7 kV
